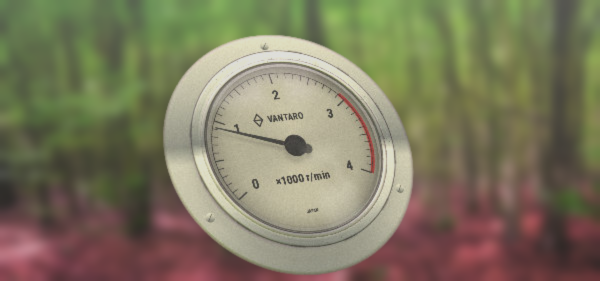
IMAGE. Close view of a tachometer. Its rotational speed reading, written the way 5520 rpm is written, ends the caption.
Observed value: 900 rpm
